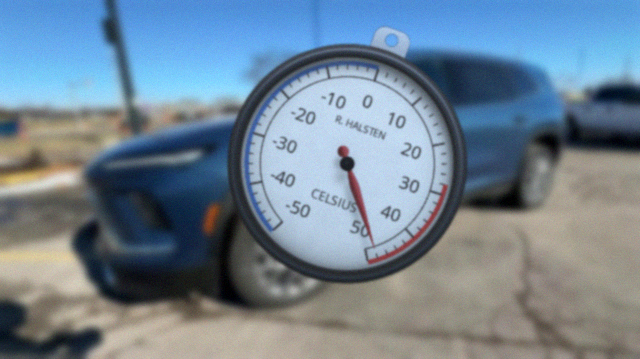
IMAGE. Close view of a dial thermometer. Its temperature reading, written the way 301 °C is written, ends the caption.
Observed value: 48 °C
